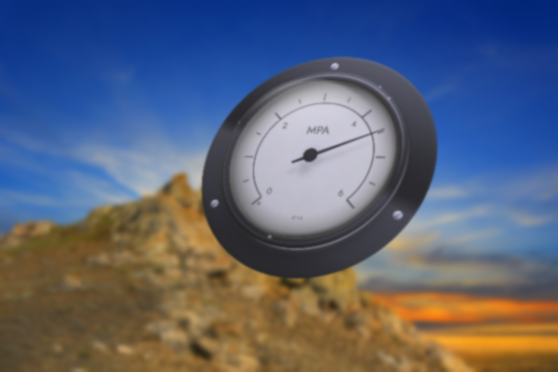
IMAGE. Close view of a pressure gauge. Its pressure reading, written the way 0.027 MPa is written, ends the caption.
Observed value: 4.5 MPa
